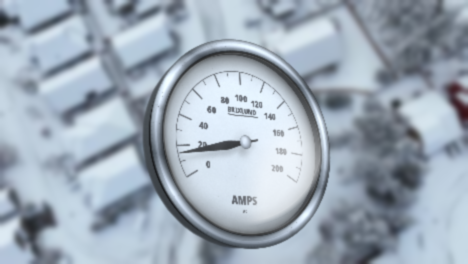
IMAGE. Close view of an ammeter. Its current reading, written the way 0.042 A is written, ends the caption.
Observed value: 15 A
